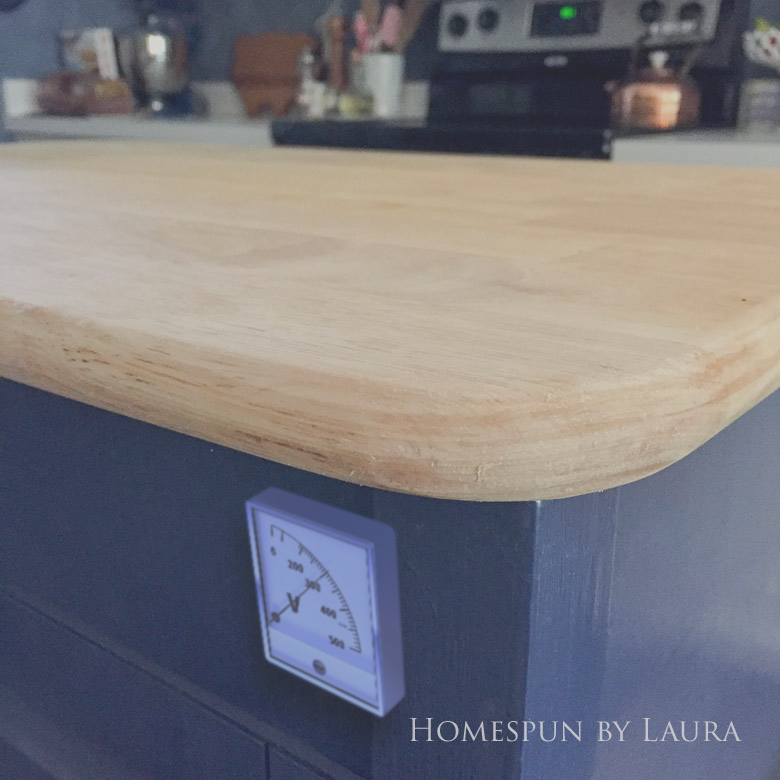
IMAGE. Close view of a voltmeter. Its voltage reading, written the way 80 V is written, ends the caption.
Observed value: 300 V
